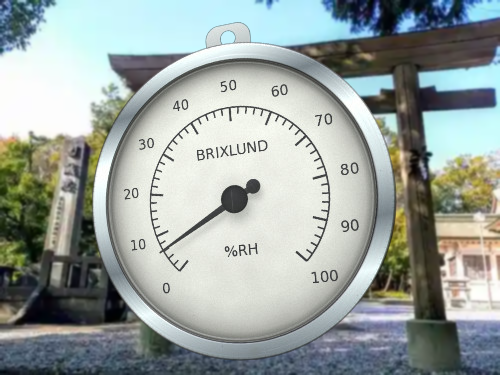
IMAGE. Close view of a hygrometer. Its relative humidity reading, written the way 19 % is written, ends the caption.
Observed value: 6 %
